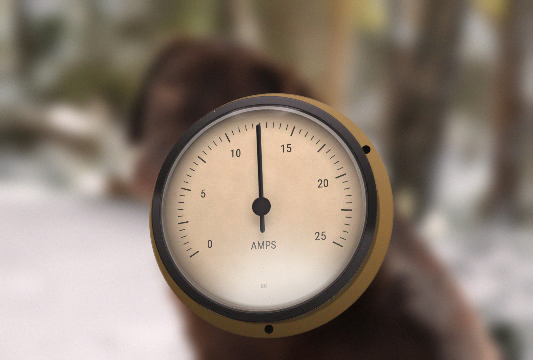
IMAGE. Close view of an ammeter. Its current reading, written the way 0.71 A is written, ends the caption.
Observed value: 12.5 A
